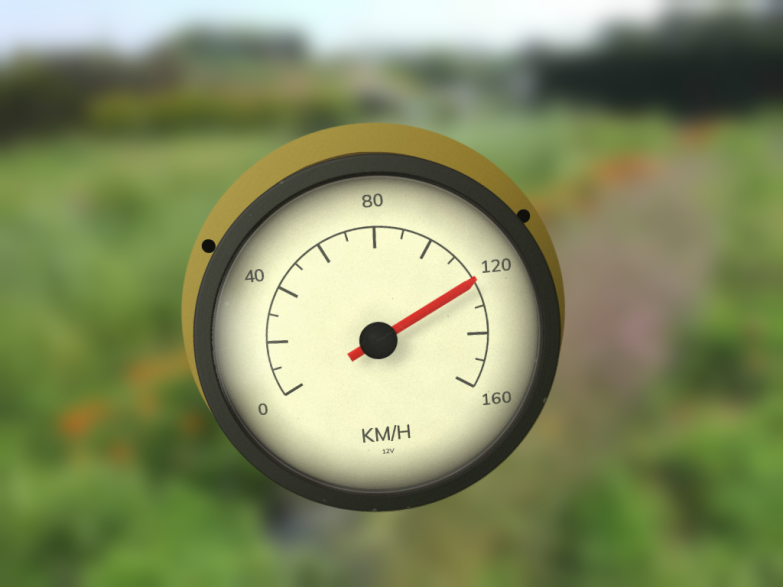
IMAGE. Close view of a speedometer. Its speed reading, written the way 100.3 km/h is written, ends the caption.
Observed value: 120 km/h
